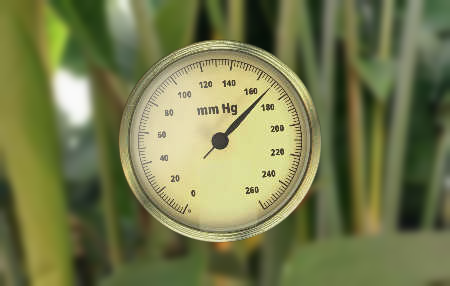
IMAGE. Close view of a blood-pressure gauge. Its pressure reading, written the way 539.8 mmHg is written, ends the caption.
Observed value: 170 mmHg
